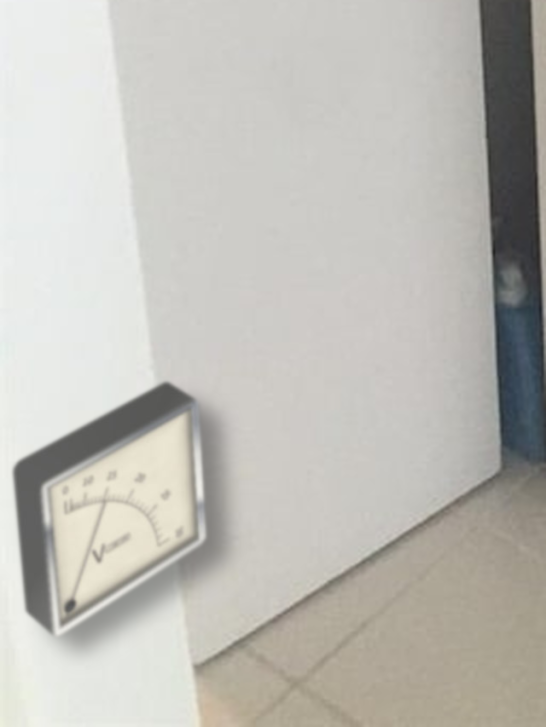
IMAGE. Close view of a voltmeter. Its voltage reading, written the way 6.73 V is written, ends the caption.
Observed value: 15 V
